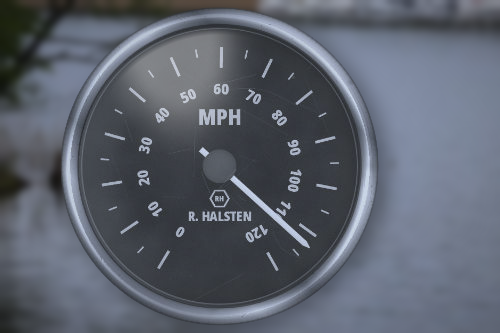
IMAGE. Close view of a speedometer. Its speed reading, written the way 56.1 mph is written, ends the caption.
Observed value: 112.5 mph
